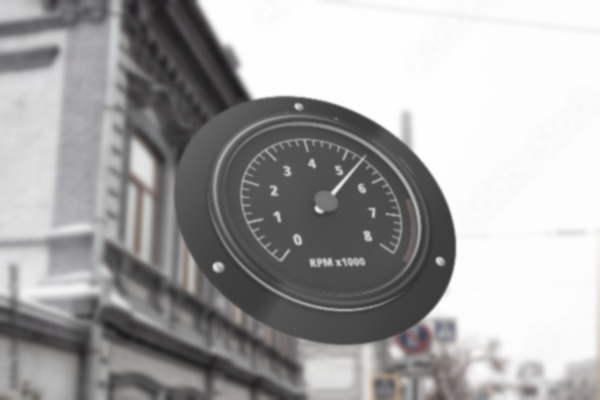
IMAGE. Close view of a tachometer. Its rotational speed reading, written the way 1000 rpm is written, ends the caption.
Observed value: 5400 rpm
